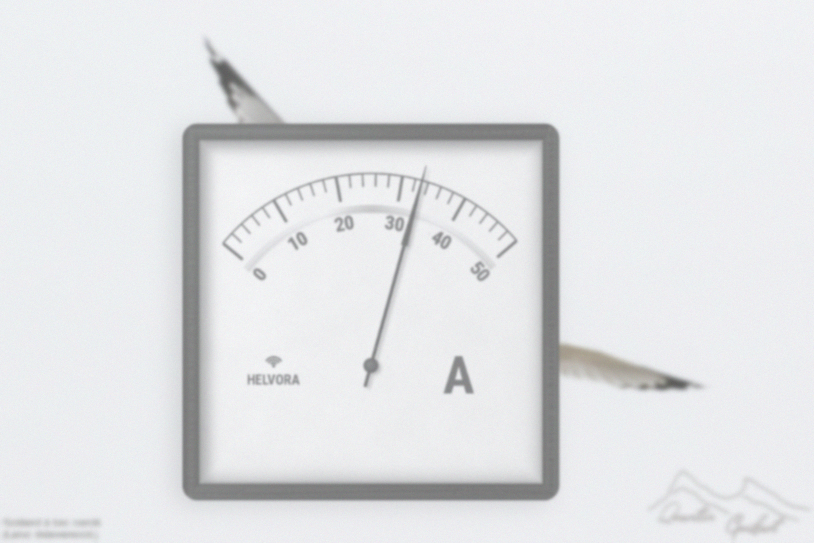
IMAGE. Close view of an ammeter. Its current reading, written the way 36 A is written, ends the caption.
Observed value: 33 A
